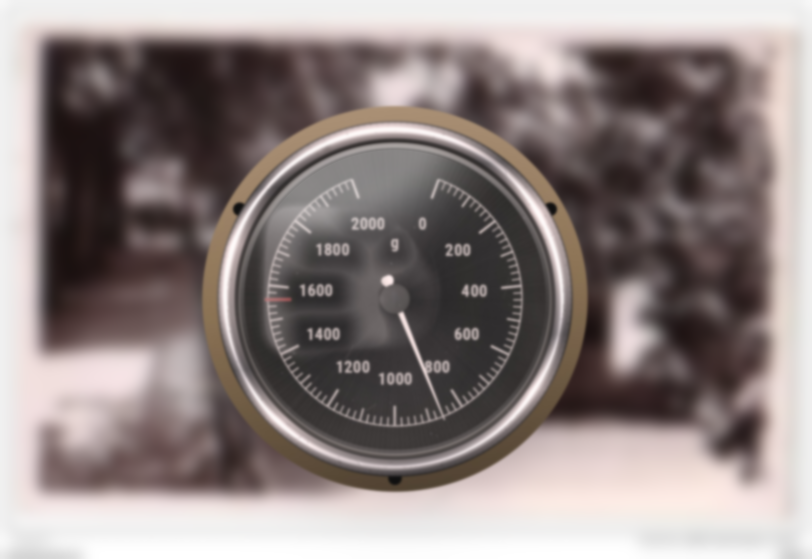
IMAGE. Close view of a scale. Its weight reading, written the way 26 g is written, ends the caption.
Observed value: 860 g
